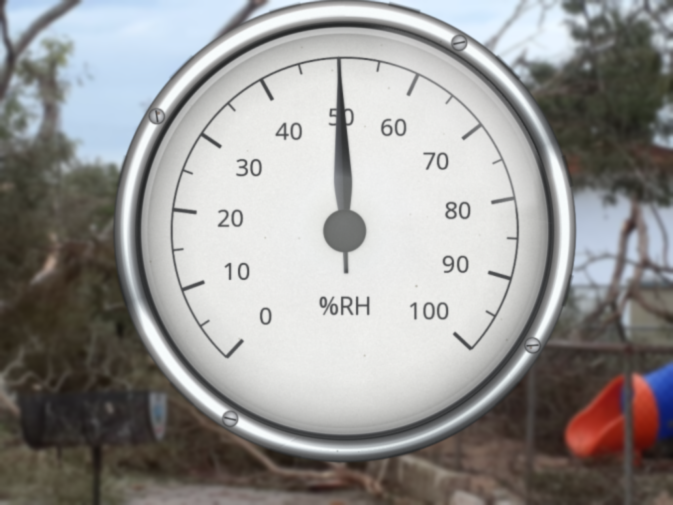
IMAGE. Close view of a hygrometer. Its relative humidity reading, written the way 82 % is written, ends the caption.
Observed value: 50 %
